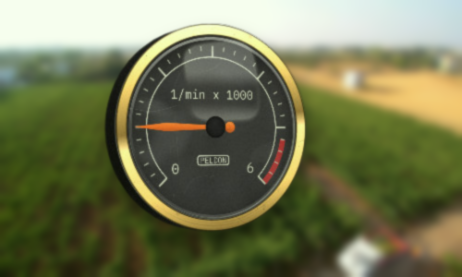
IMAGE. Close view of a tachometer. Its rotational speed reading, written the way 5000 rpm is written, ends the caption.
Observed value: 1000 rpm
